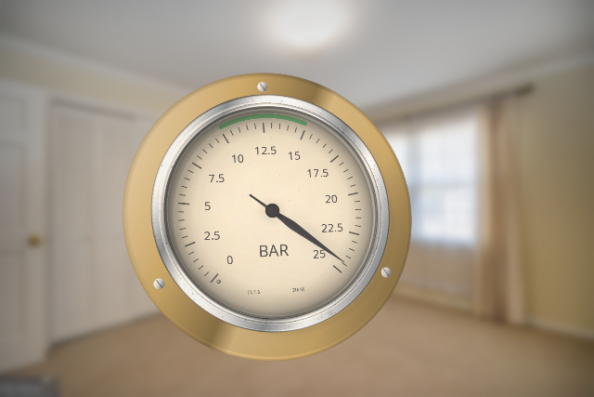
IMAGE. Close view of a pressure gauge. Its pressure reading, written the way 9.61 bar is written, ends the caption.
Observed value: 24.5 bar
